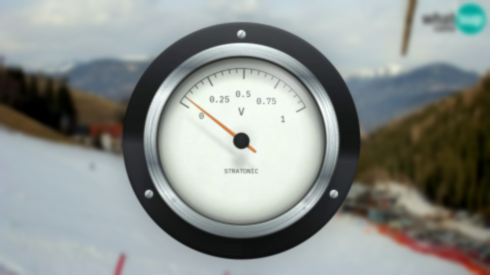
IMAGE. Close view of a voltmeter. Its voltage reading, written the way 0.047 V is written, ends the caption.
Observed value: 0.05 V
